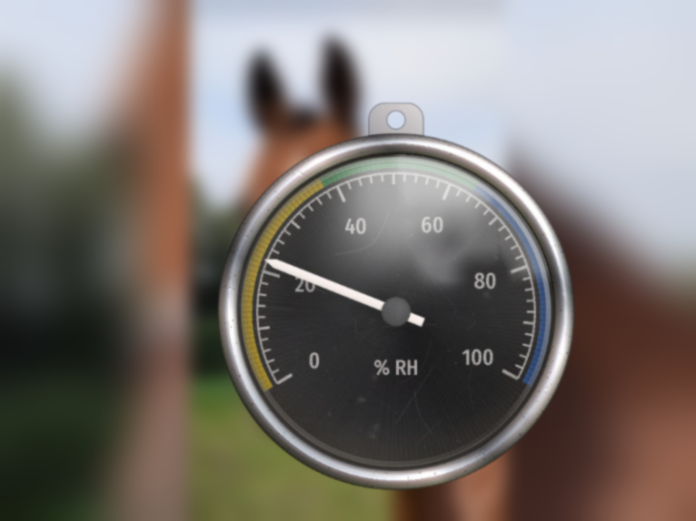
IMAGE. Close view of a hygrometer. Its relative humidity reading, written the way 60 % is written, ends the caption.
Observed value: 22 %
